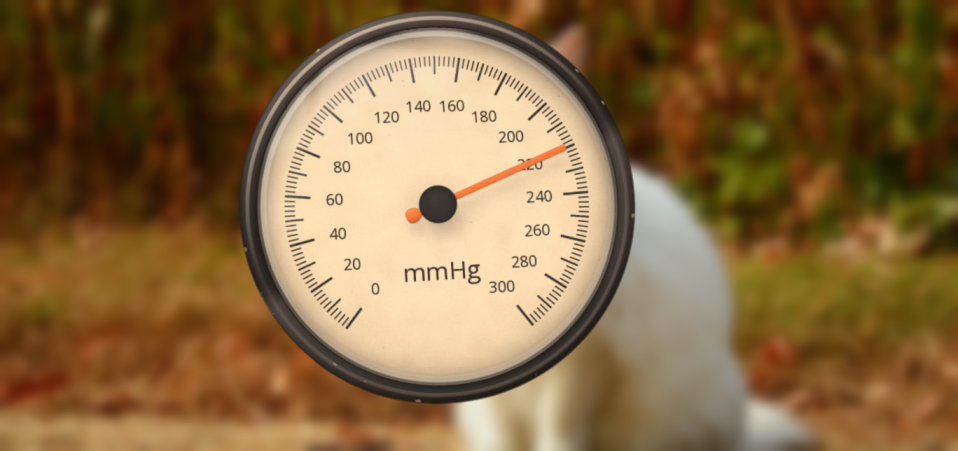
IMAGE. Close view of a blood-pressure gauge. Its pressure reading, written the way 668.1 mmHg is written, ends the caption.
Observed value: 220 mmHg
